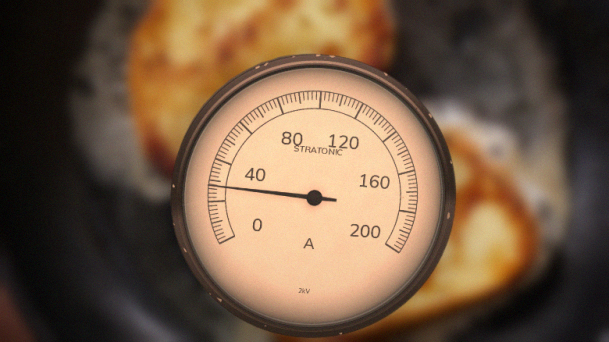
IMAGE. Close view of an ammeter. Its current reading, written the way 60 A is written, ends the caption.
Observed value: 28 A
